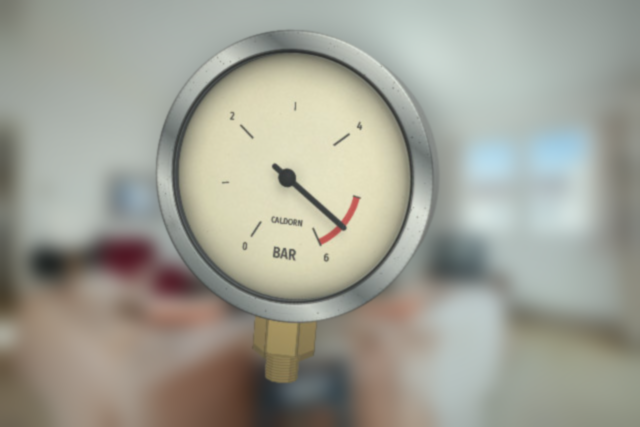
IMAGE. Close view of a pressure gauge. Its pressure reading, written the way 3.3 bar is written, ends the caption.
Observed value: 5.5 bar
